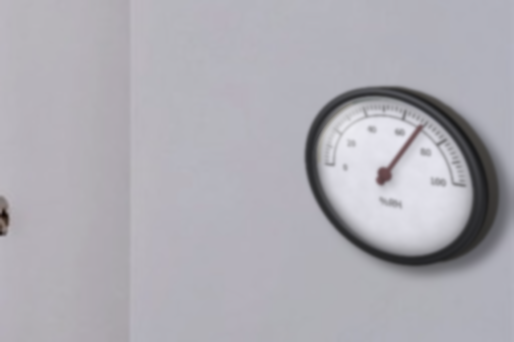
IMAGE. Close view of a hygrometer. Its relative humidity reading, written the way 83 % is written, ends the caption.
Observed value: 70 %
